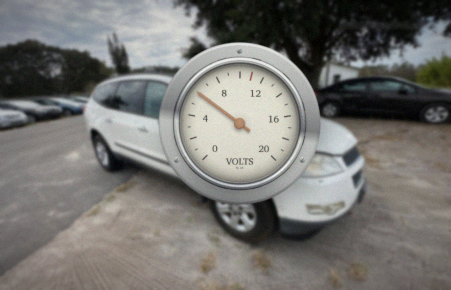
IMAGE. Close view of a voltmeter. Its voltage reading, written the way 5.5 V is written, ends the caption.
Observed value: 6 V
